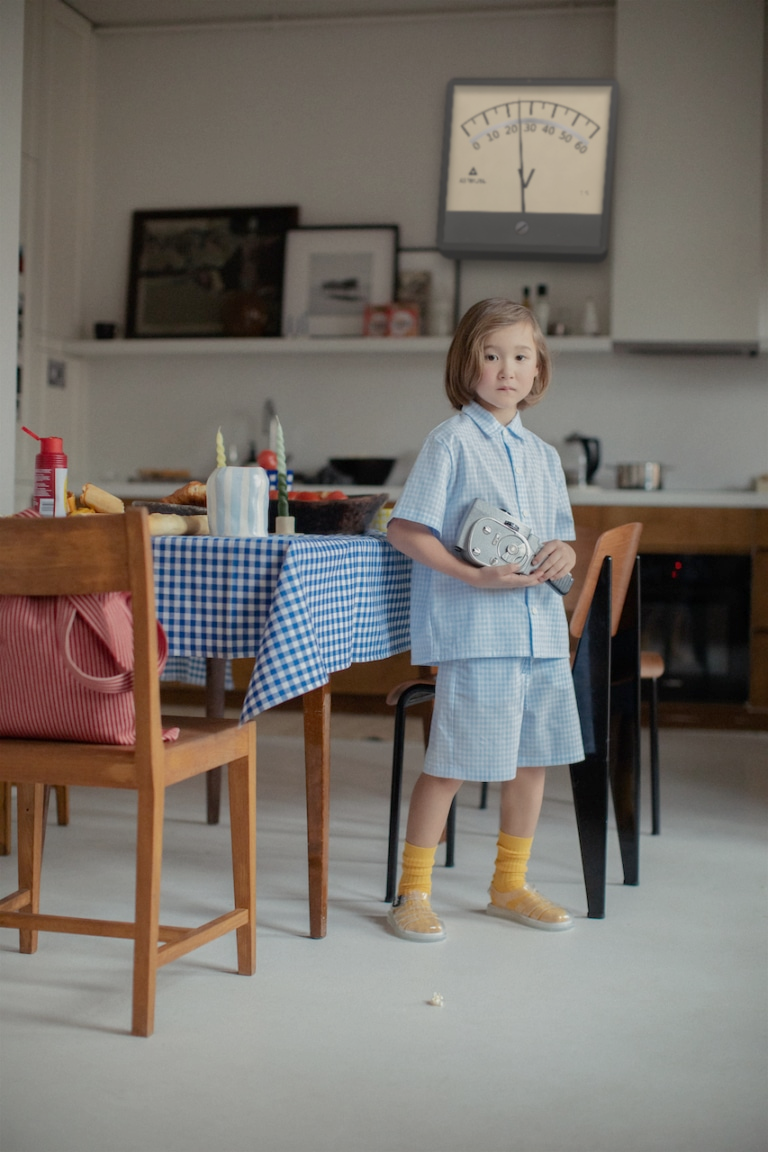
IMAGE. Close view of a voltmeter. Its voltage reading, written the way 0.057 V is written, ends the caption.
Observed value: 25 V
